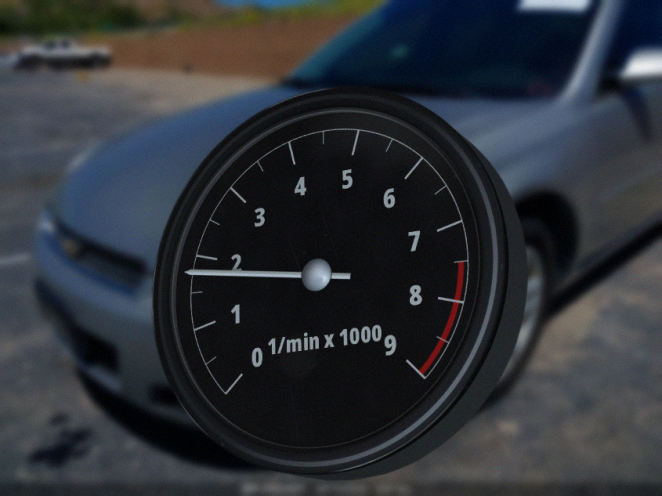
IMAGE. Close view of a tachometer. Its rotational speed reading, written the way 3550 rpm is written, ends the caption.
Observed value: 1750 rpm
